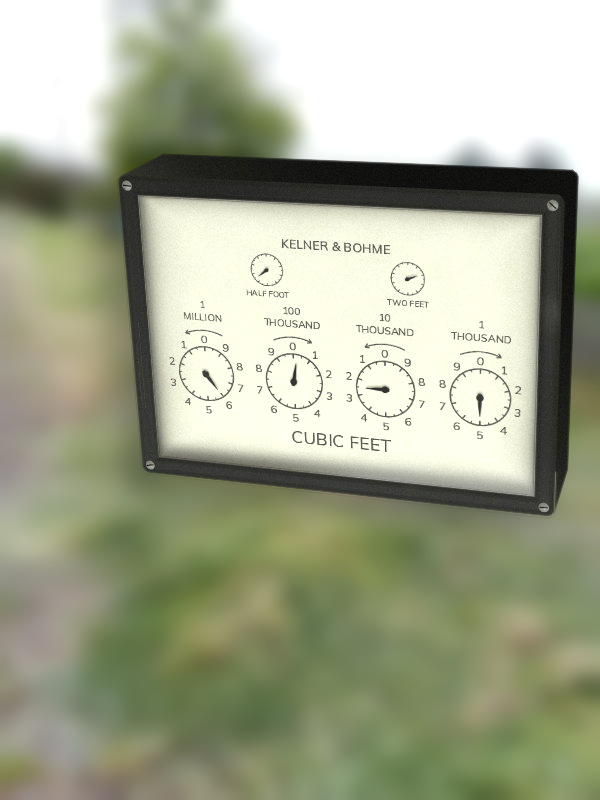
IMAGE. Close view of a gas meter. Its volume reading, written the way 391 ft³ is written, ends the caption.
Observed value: 602500 ft³
